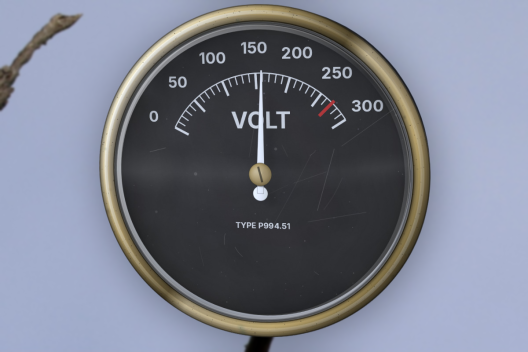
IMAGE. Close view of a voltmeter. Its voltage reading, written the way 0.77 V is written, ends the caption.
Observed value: 160 V
